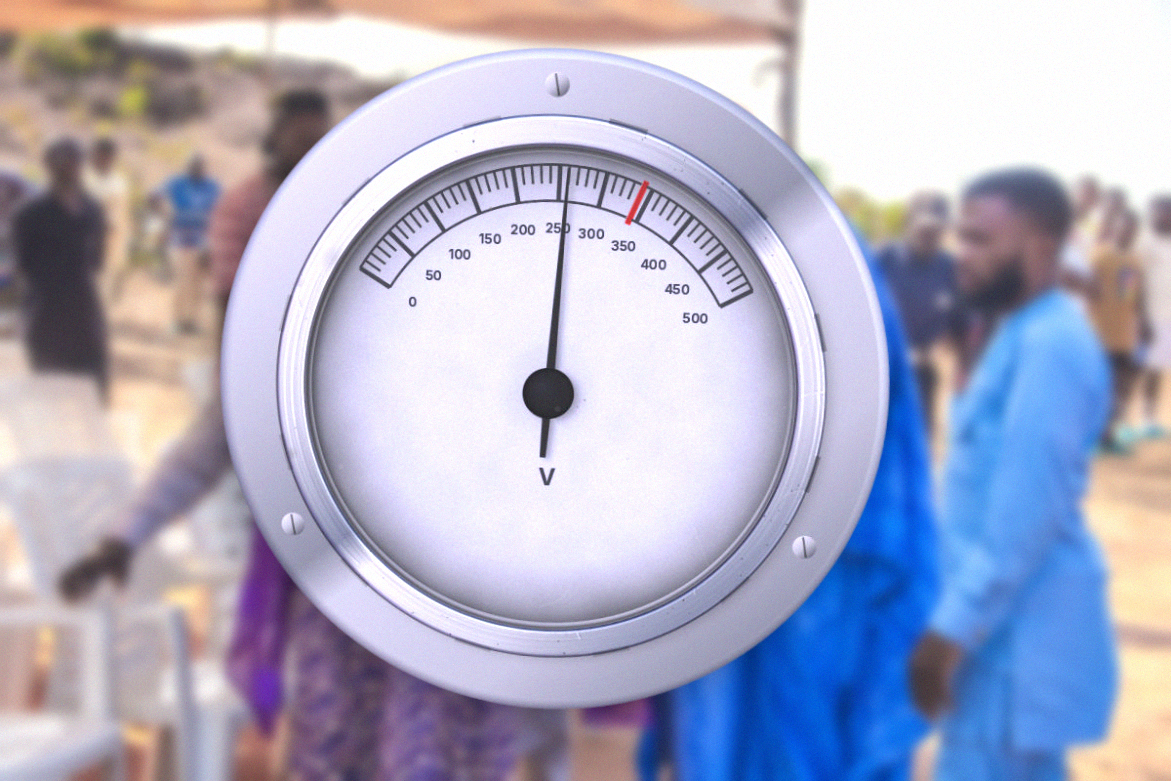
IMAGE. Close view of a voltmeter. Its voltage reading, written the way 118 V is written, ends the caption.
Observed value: 260 V
